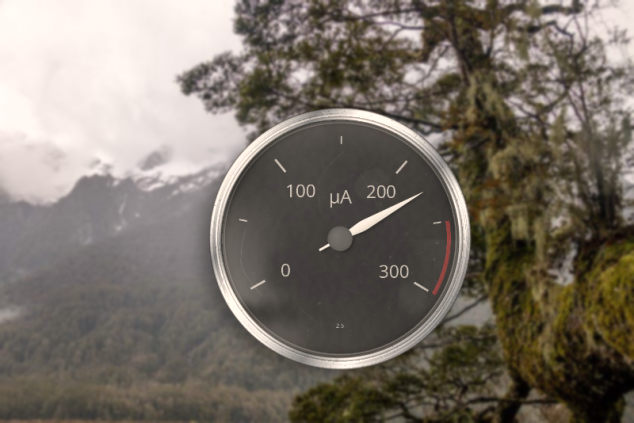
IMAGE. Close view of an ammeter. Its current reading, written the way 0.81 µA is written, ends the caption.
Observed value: 225 µA
